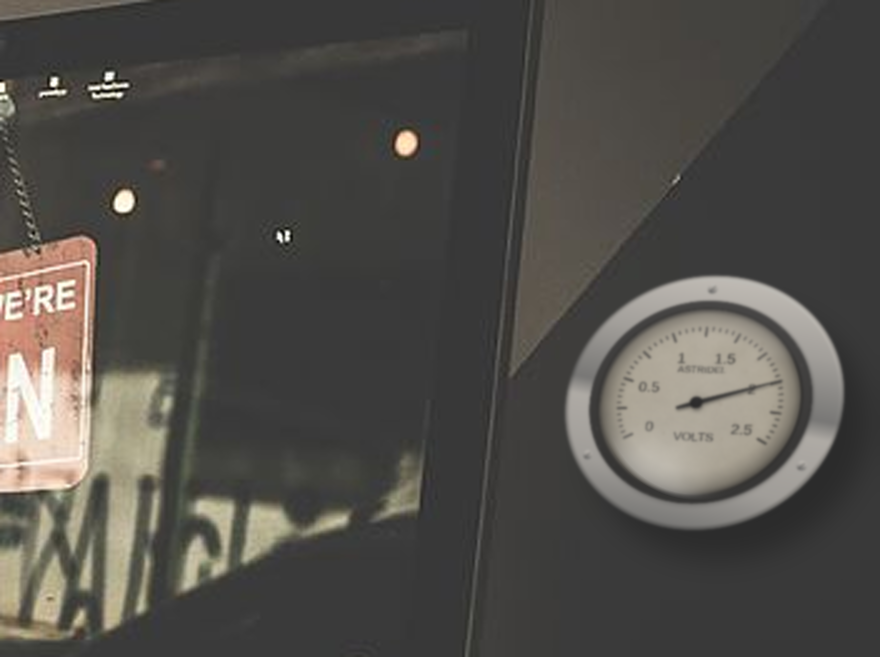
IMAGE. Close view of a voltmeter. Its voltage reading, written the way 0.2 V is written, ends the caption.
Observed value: 2 V
